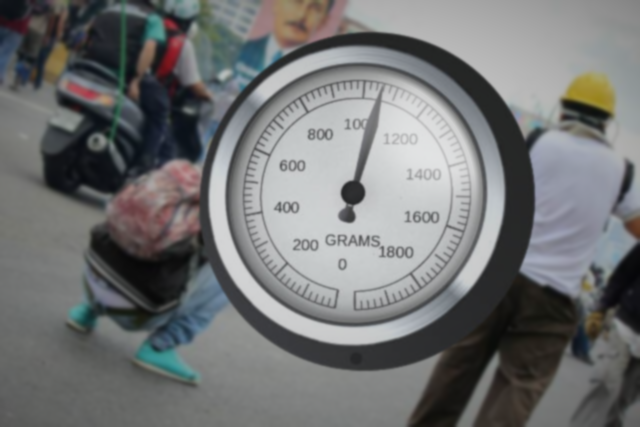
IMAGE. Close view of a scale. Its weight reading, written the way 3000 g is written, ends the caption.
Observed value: 1060 g
